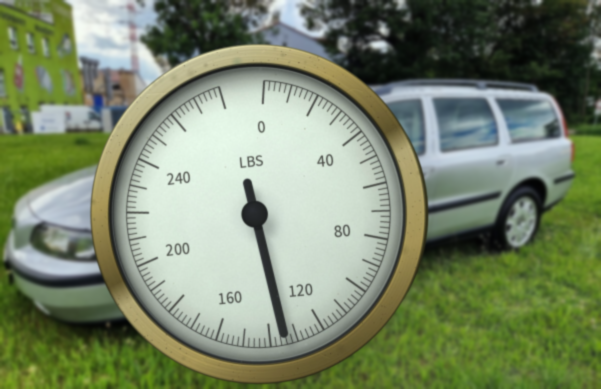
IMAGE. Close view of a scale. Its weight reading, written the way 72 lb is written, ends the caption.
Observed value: 134 lb
